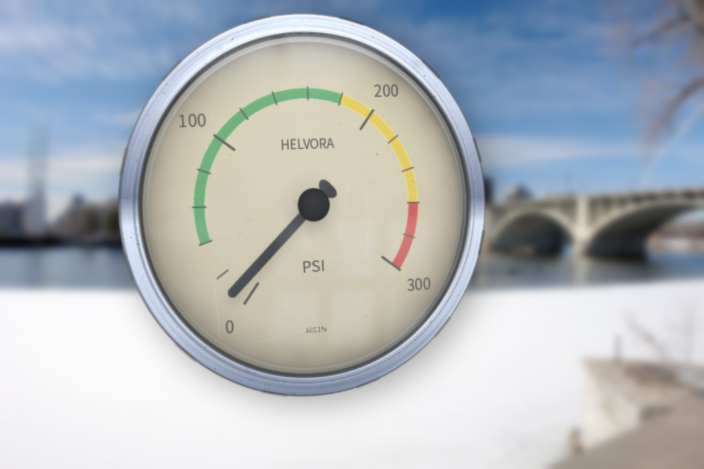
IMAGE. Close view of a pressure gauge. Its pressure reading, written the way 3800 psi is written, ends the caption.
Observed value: 10 psi
